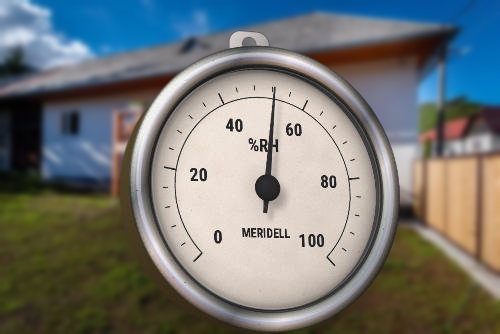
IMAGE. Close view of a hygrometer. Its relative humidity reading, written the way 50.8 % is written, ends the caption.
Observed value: 52 %
